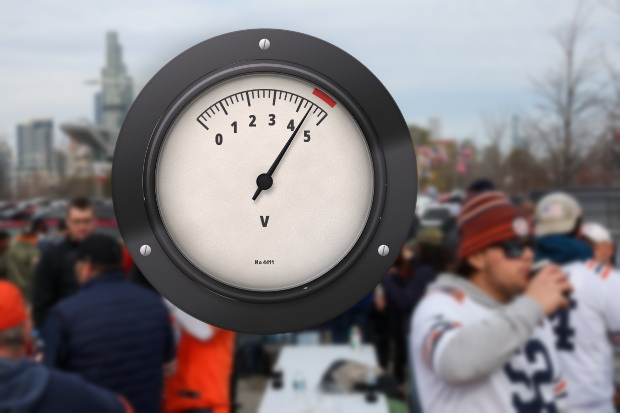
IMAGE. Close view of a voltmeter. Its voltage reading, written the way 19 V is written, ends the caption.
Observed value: 4.4 V
